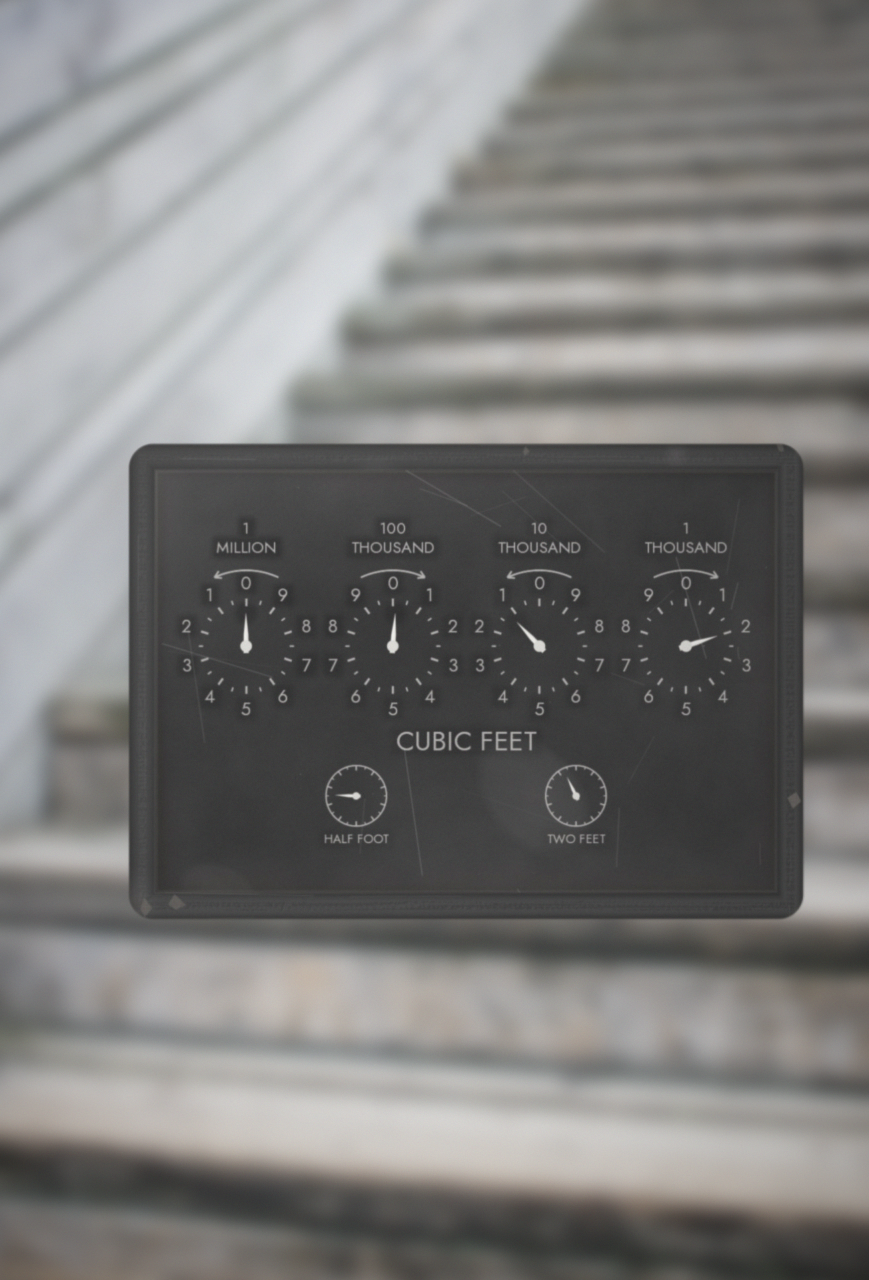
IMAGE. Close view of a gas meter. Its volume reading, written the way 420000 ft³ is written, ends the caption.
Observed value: 1200 ft³
